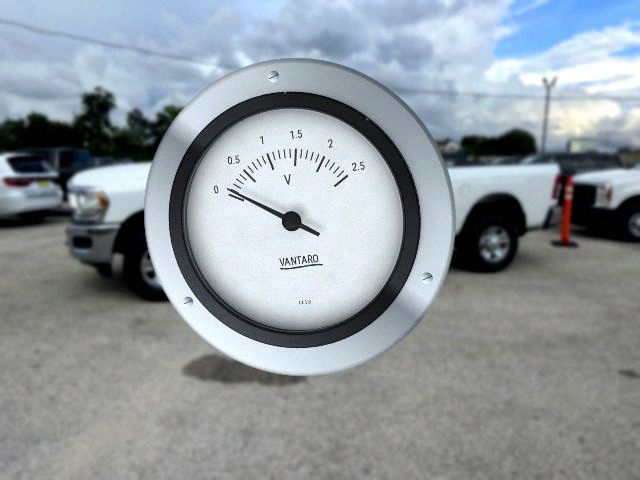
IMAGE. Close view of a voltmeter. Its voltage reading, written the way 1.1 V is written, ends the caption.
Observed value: 0.1 V
